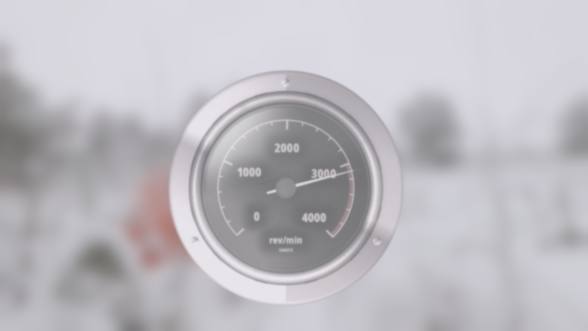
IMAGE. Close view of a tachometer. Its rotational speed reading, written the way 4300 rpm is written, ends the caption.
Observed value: 3100 rpm
